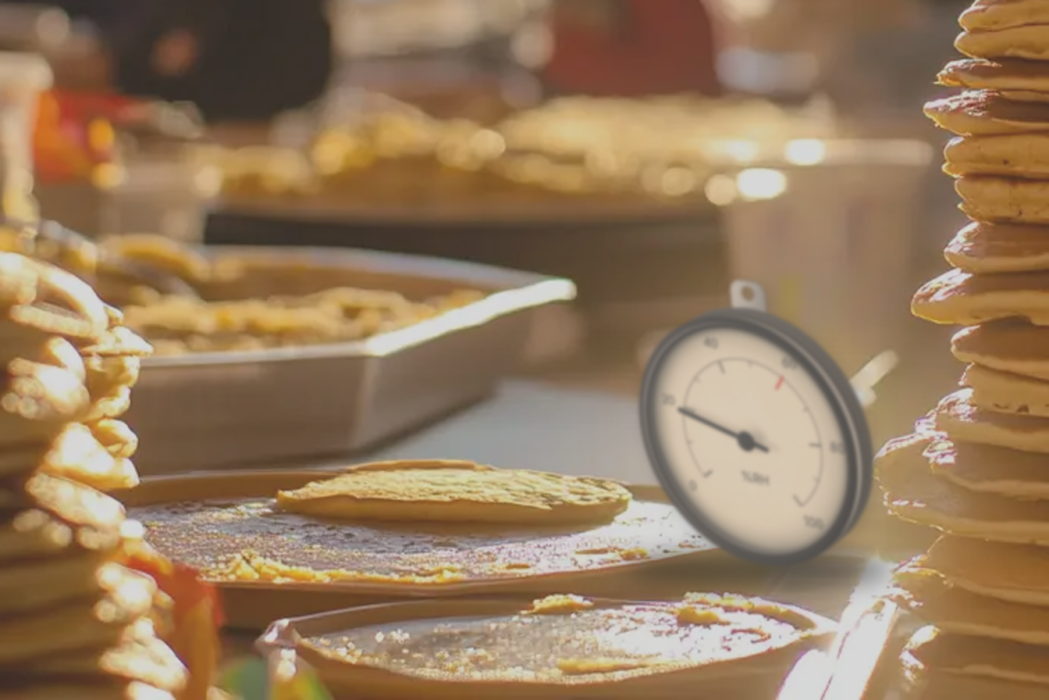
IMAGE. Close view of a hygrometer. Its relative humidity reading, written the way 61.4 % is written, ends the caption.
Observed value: 20 %
